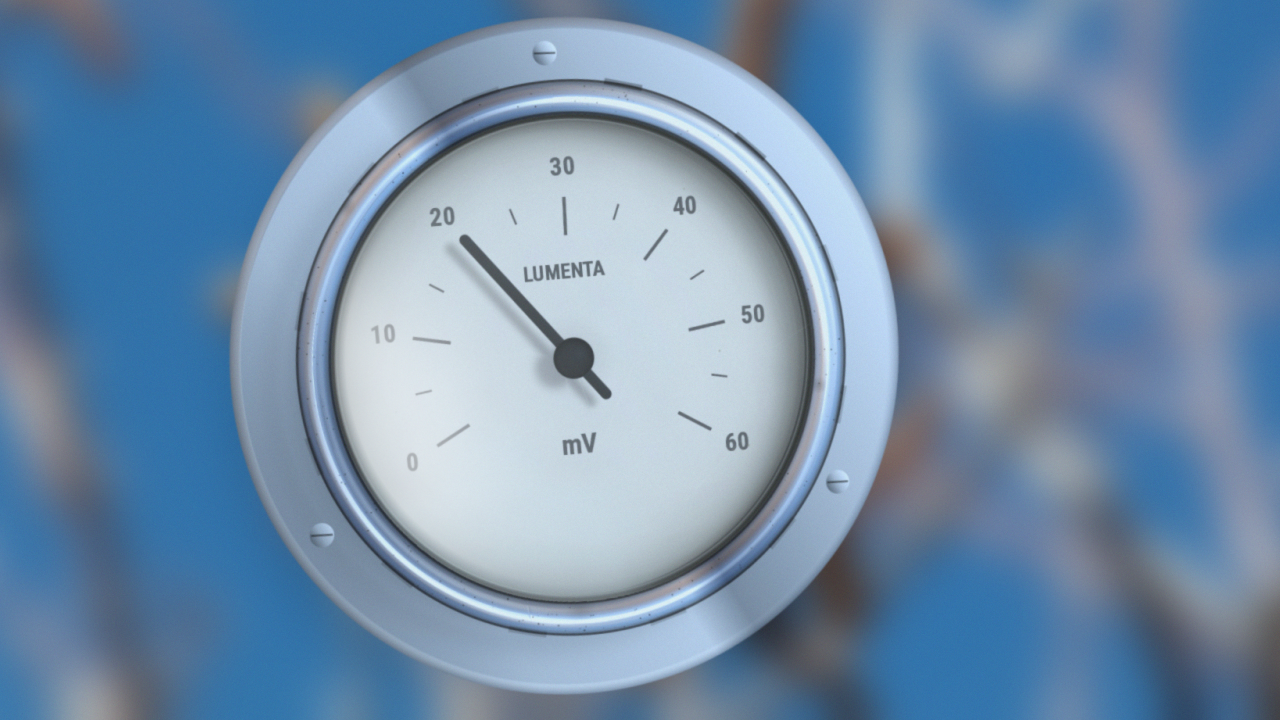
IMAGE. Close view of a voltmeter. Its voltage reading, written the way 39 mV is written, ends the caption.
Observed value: 20 mV
